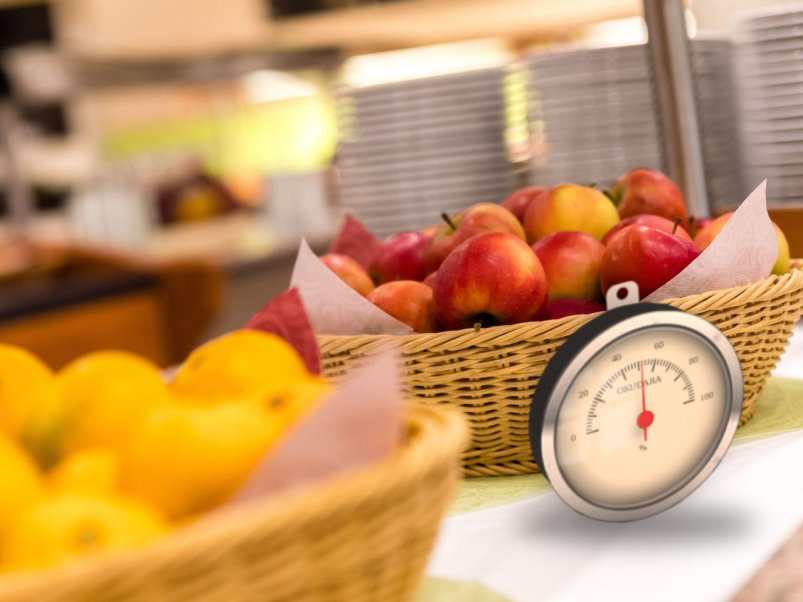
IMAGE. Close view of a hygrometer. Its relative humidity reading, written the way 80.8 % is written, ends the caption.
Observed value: 50 %
